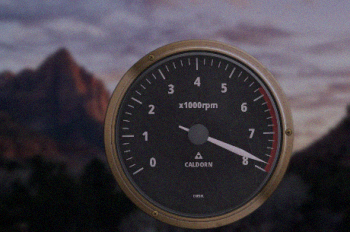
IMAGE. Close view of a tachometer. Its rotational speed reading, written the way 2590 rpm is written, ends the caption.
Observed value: 7800 rpm
